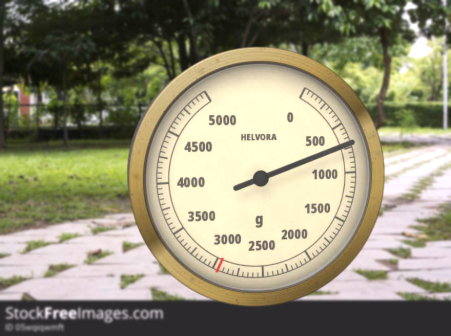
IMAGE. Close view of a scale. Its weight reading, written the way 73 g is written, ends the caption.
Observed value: 700 g
